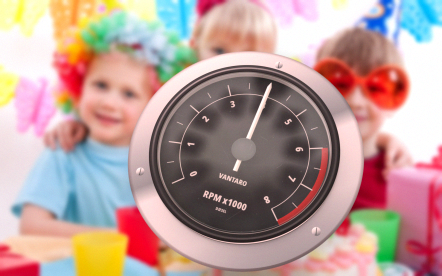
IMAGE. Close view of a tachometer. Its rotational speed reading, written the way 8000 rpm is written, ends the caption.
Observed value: 4000 rpm
